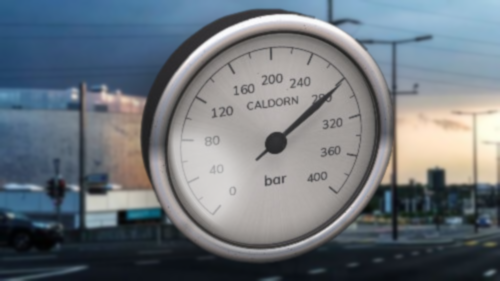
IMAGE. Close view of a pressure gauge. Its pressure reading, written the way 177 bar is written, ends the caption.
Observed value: 280 bar
